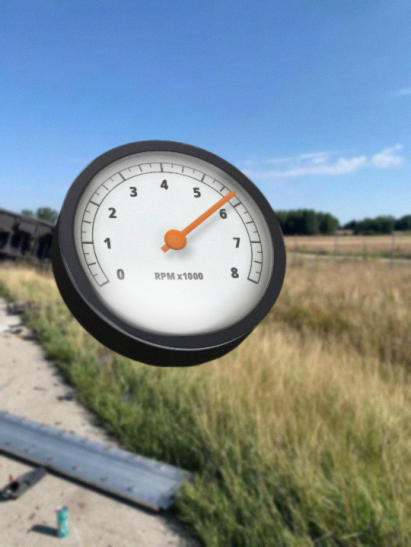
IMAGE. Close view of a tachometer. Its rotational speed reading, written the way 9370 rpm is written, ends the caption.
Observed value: 5750 rpm
